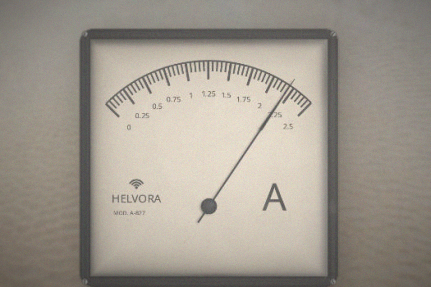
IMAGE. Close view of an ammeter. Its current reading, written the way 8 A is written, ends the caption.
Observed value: 2.2 A
